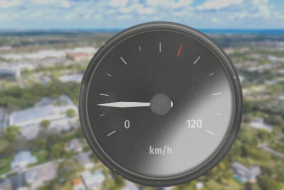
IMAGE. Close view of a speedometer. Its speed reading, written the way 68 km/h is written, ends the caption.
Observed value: 15 km/h
